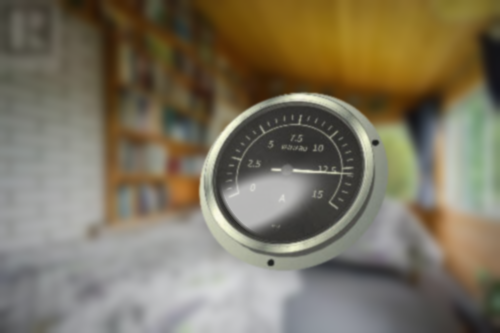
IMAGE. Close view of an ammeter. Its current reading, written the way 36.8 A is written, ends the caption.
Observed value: 13 A
